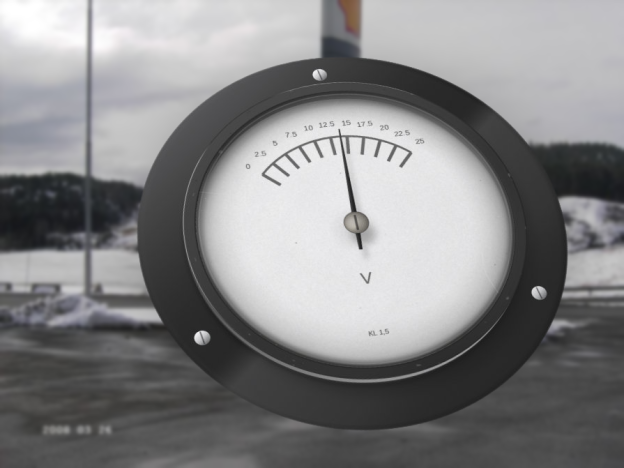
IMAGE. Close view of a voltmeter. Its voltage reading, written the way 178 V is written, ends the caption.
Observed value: 13.75 V
